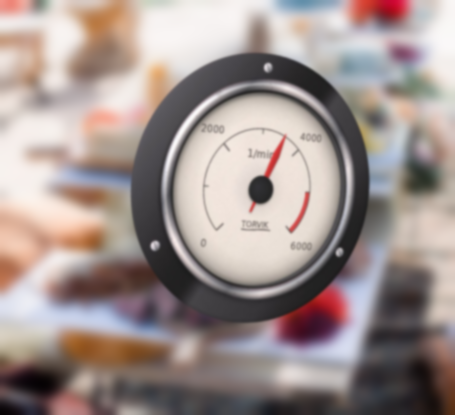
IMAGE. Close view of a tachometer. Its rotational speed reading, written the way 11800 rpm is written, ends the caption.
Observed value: 3500 rpm
